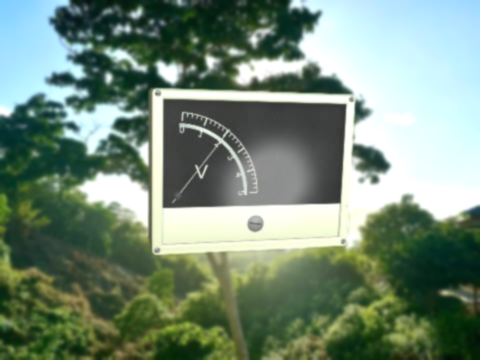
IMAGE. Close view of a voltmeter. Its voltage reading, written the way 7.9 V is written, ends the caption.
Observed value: 2 V
